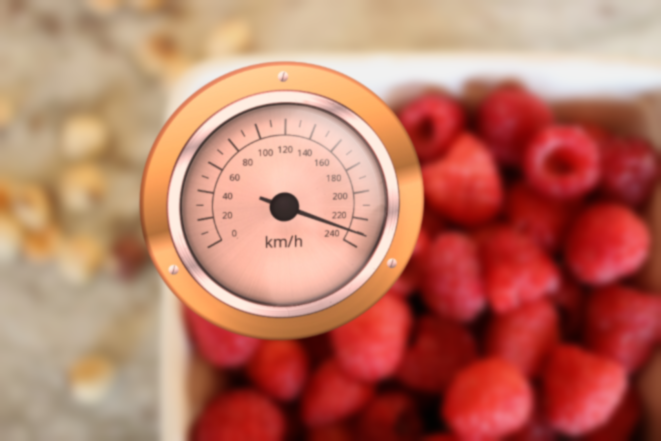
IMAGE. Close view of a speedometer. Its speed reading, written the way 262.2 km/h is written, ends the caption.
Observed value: 230 km/h
